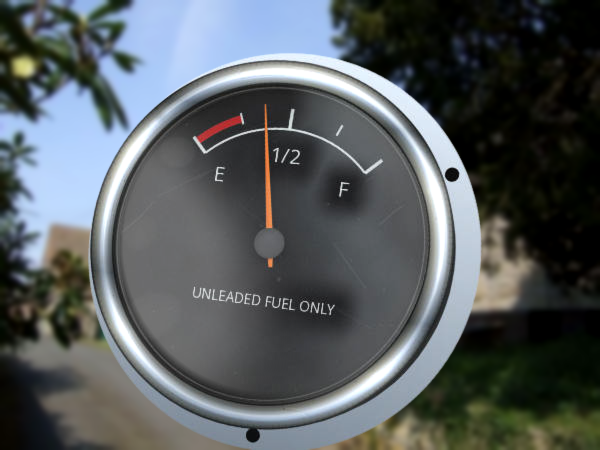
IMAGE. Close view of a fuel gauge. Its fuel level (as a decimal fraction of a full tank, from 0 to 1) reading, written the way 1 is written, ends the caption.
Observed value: 0.375
